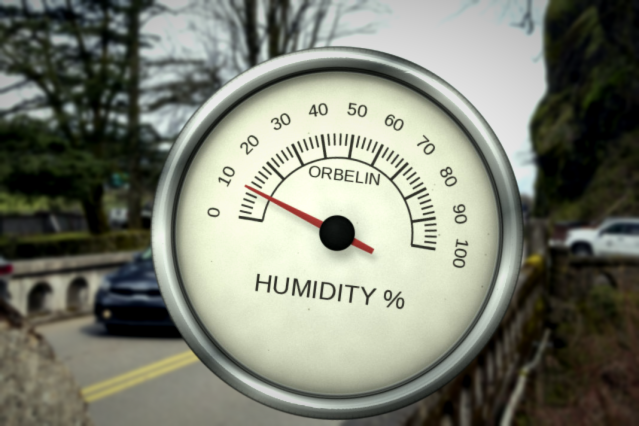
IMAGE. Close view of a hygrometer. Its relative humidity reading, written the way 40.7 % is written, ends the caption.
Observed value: 10 %
